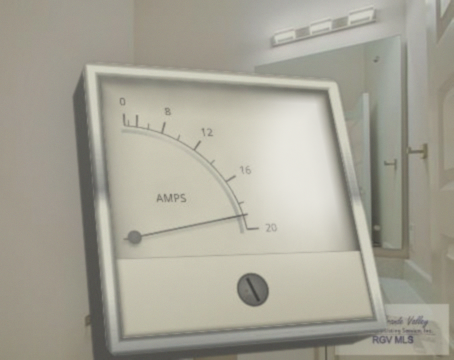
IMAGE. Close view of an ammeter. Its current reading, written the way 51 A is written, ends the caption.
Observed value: 19 A
